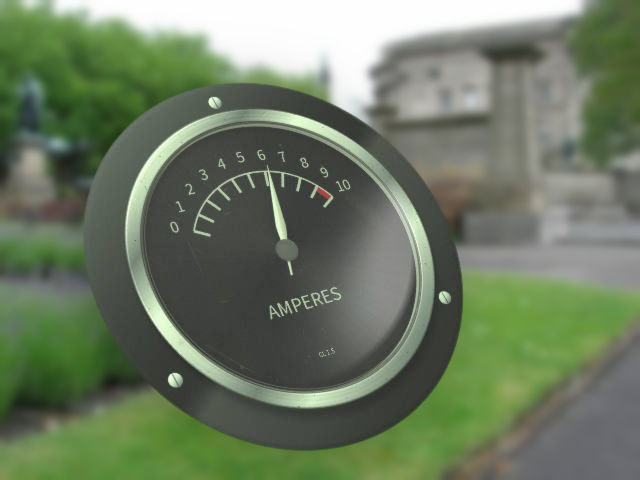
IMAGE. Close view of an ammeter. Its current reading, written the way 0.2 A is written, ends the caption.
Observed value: 6 A
